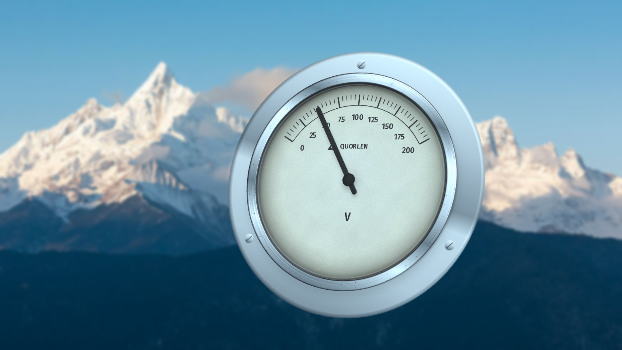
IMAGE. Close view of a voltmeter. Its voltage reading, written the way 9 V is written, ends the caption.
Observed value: 50 V
